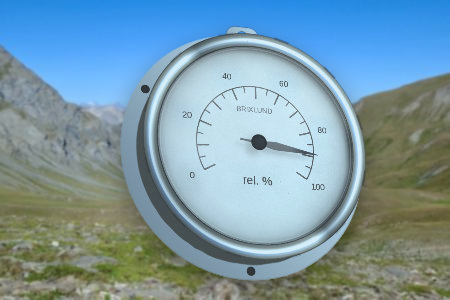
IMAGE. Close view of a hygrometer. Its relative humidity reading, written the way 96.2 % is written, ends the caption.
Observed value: 90 %
